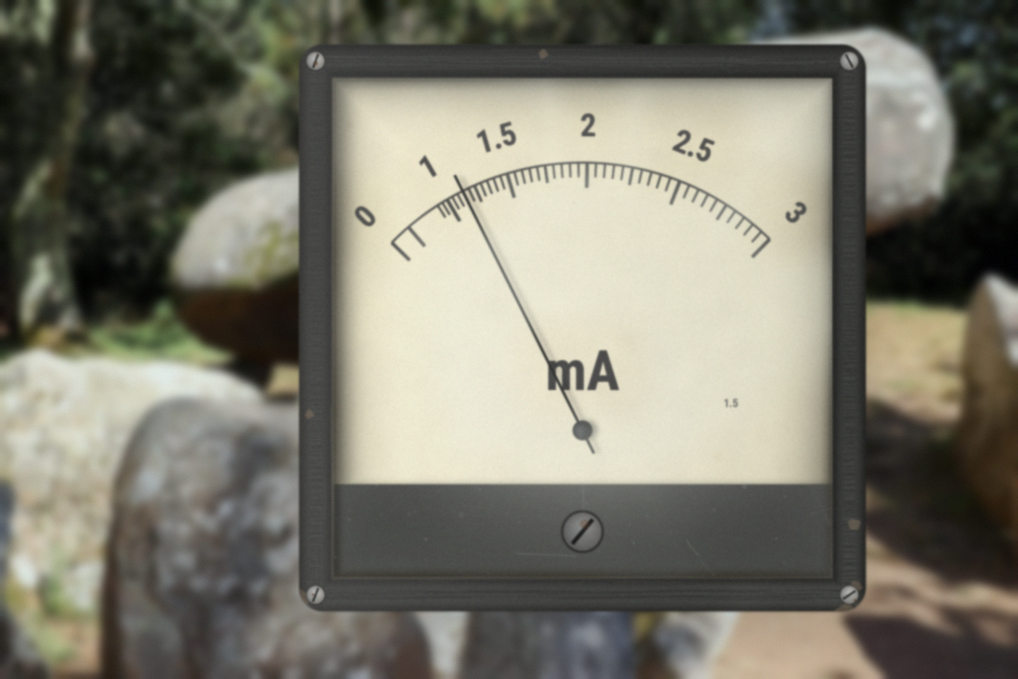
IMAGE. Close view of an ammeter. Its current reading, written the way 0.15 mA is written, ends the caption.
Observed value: 1.15 mA
